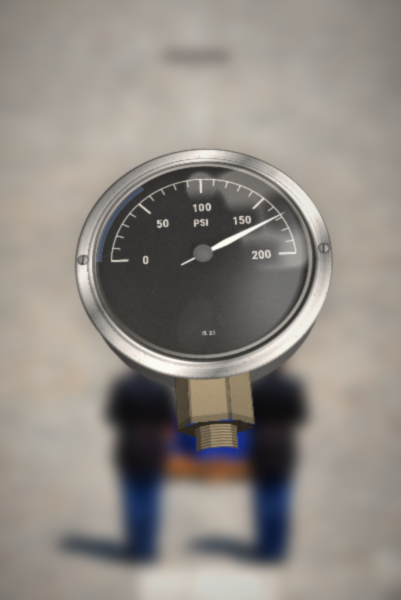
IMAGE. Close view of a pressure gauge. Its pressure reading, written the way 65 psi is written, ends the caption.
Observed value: 170 psi
